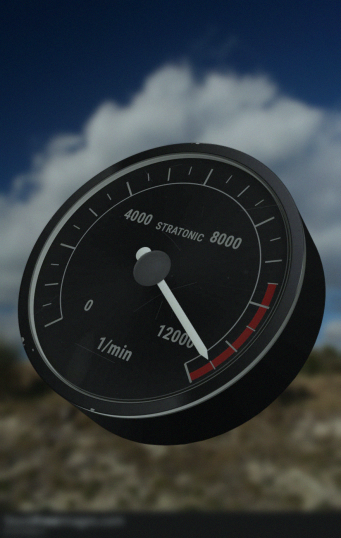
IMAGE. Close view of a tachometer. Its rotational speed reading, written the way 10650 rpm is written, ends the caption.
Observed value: 11500 rpm
